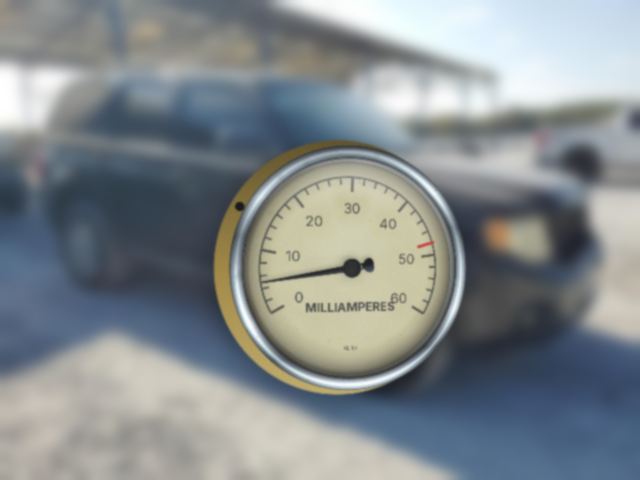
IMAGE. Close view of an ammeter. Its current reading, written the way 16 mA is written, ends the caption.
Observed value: 5 mA
